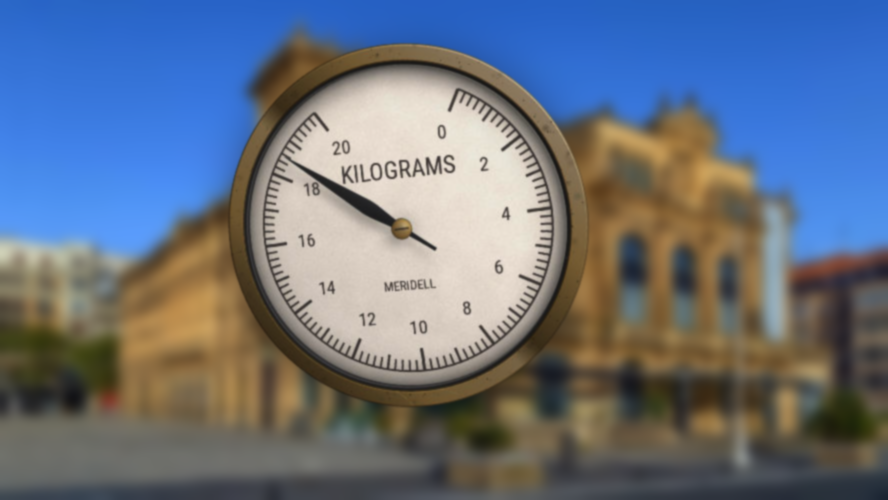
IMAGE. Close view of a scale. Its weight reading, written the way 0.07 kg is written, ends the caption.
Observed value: 18.6 kg
